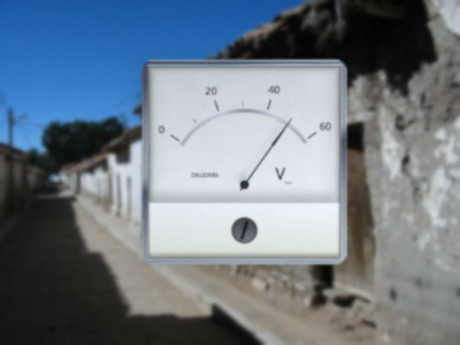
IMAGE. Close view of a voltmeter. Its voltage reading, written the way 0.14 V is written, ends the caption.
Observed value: 50 V
